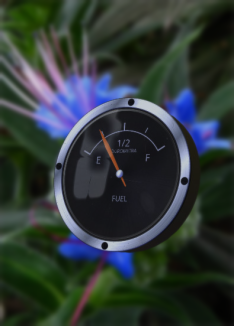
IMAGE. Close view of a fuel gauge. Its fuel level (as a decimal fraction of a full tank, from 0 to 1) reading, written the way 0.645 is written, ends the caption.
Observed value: 0.25
